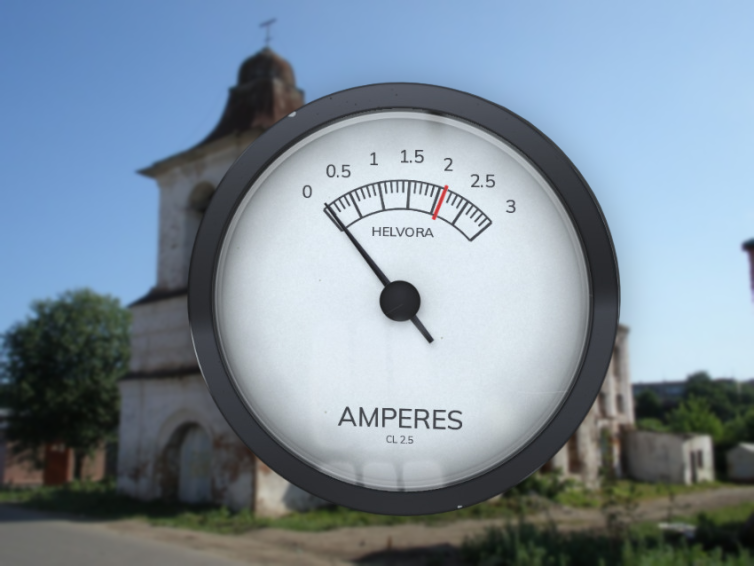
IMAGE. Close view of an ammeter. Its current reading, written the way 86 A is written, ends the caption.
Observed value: 0.1 A
